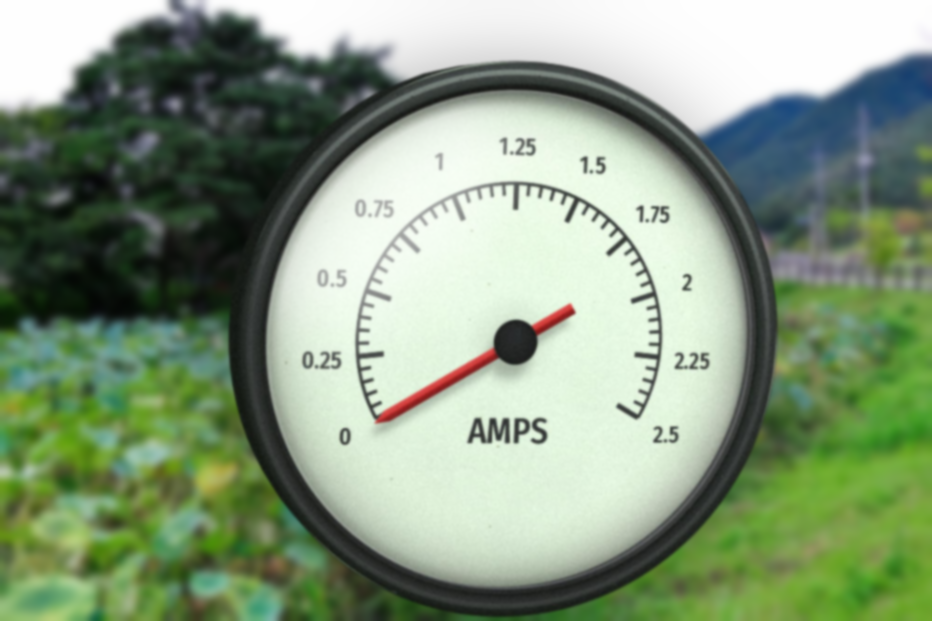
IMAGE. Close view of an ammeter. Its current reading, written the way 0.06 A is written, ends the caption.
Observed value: 0 A
